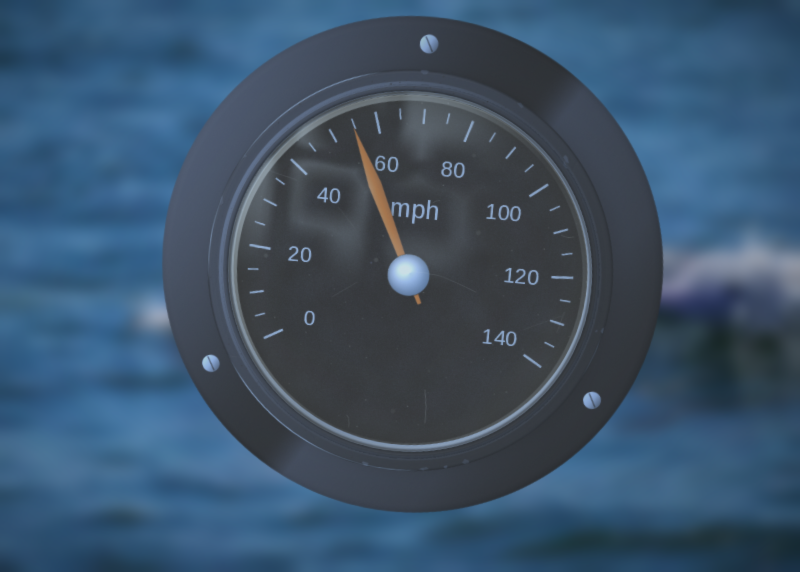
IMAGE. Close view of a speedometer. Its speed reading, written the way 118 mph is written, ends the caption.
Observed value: 55 mph
